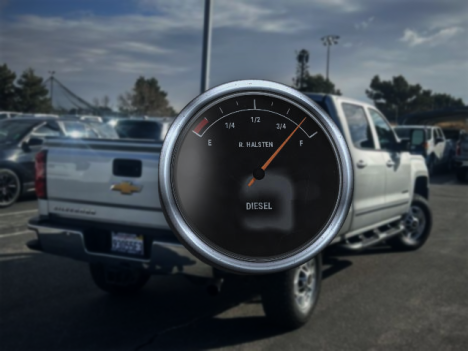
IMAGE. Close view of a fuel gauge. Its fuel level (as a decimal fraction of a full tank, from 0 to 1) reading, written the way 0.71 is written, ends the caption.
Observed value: 0.875
